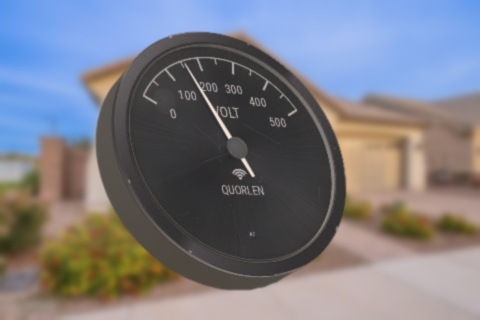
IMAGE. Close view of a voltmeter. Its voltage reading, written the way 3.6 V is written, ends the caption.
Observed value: 150 V
